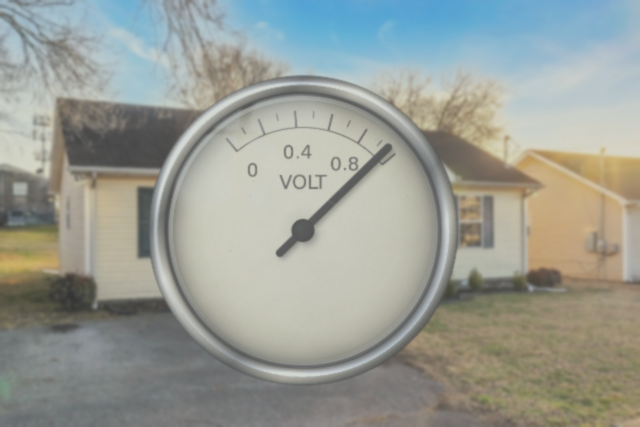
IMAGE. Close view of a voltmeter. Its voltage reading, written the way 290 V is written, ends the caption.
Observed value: 0.95 V
